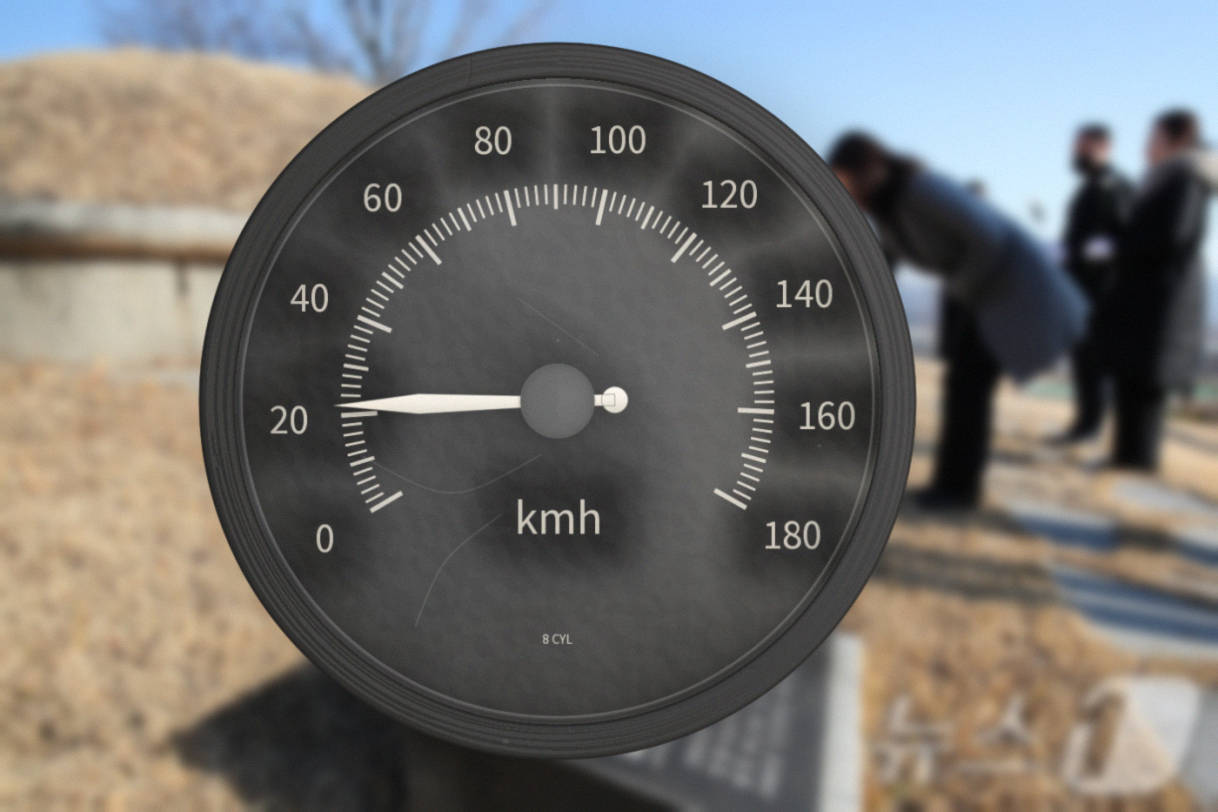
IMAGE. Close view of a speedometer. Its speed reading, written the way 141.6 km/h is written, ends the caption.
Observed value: 22 km/h
